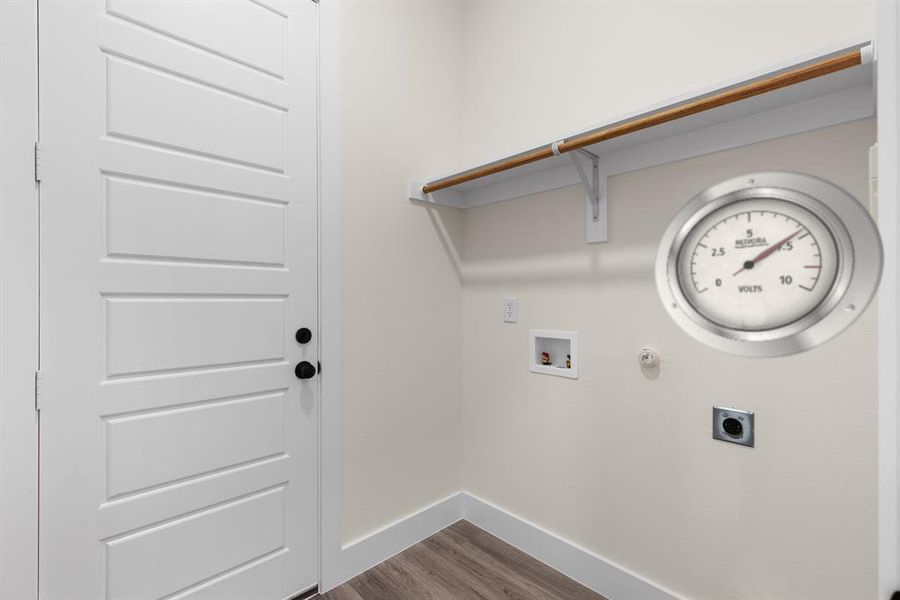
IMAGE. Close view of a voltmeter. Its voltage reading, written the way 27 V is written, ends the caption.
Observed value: 7.25 V
